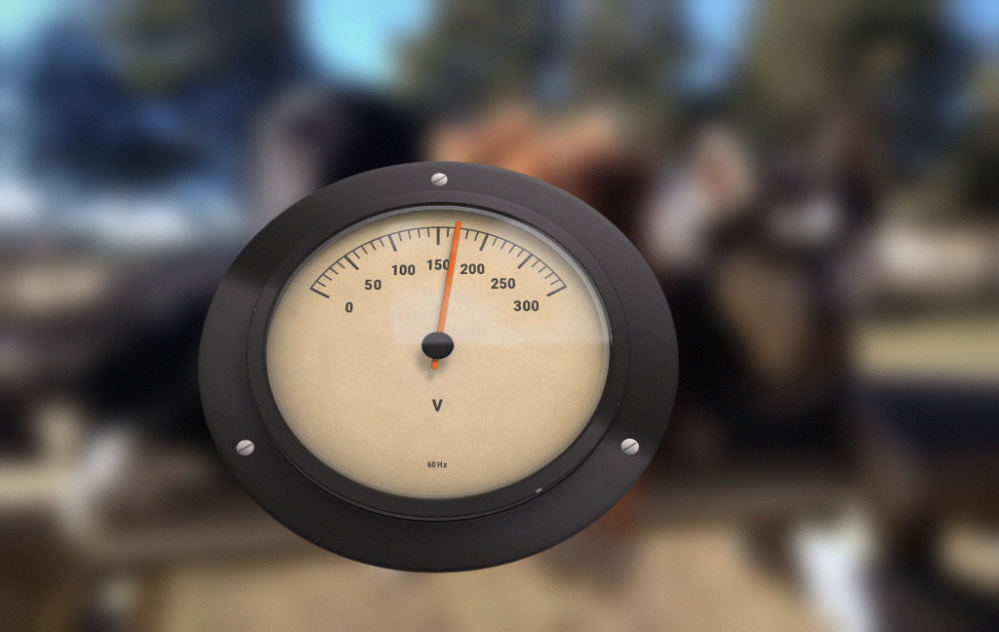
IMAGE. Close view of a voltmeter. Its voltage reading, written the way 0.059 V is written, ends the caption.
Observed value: 170 V
